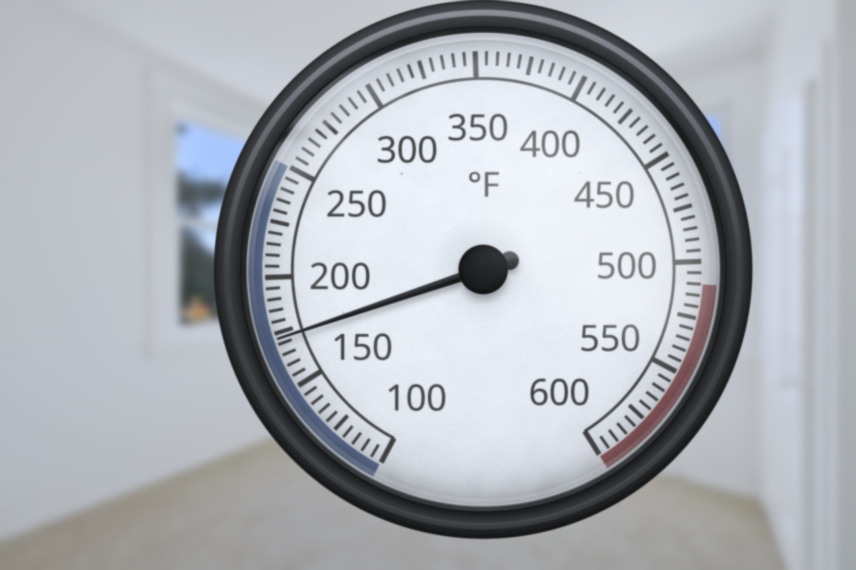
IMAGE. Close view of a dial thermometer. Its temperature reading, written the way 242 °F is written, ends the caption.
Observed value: 172.5 °F
